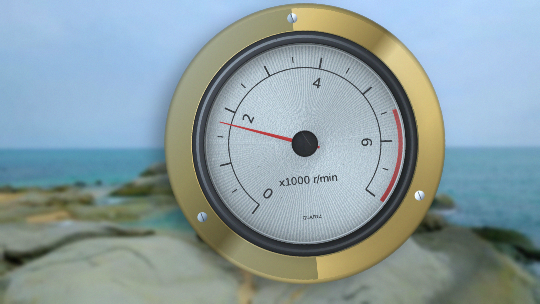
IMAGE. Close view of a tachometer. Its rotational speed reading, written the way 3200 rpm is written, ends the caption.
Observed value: 1750 rpm
